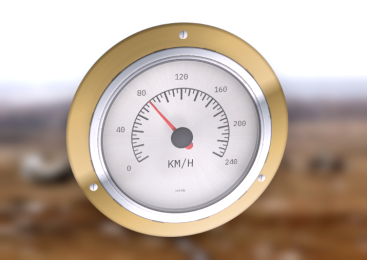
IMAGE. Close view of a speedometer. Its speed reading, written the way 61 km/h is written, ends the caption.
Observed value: 80 km/h
